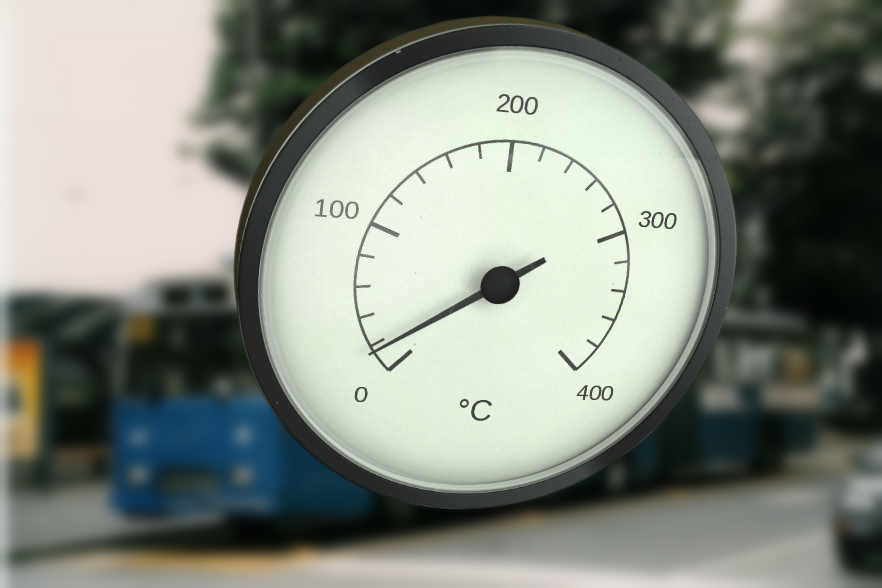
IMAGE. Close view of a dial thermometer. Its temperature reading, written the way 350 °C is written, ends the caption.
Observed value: 20 °C
